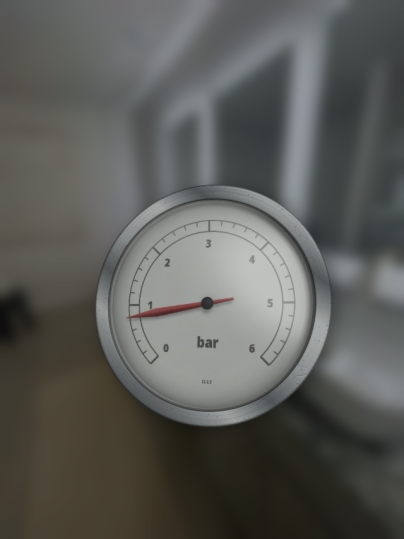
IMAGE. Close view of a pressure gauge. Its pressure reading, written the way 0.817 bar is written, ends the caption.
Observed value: 0.8 bar
